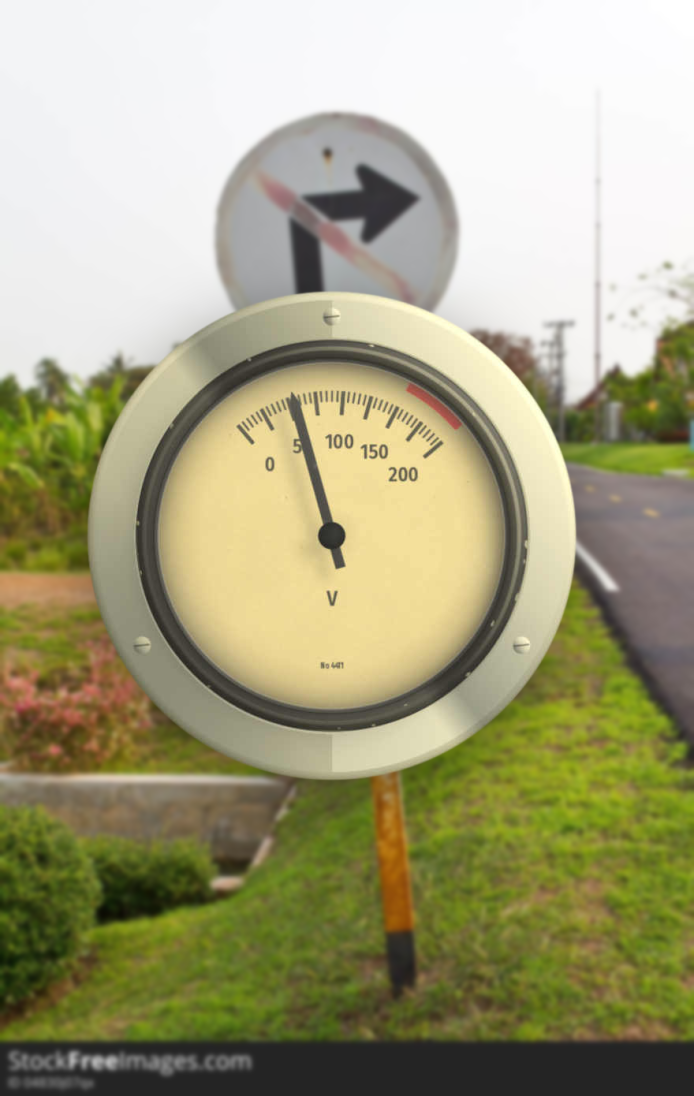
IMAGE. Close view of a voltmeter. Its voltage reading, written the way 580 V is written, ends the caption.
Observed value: 55 V
